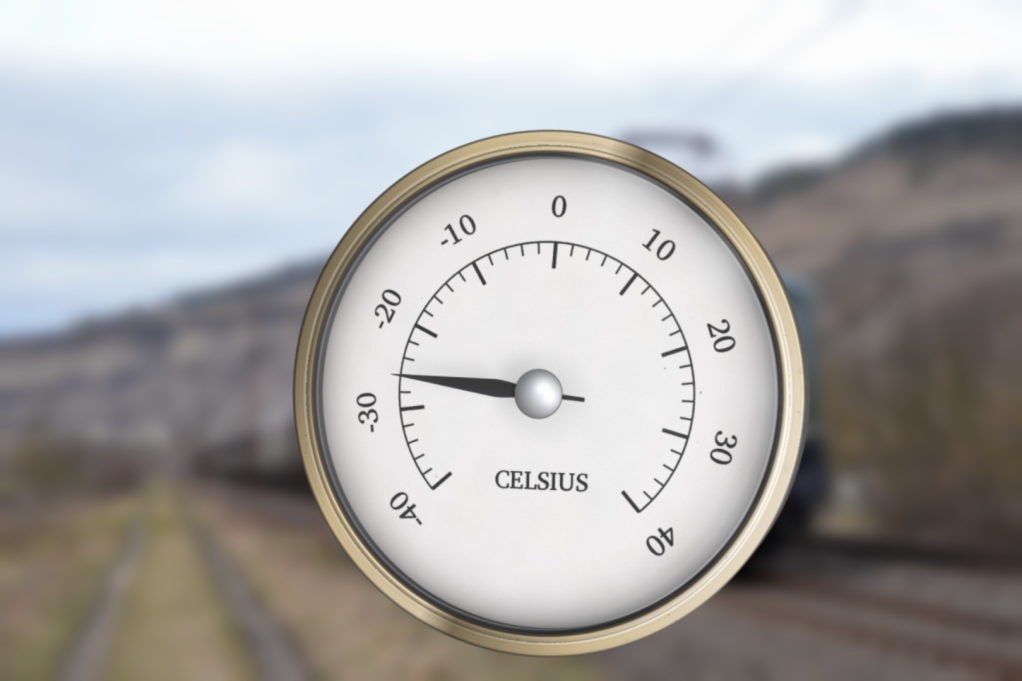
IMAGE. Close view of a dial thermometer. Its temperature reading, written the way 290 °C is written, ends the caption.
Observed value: -26 °C
